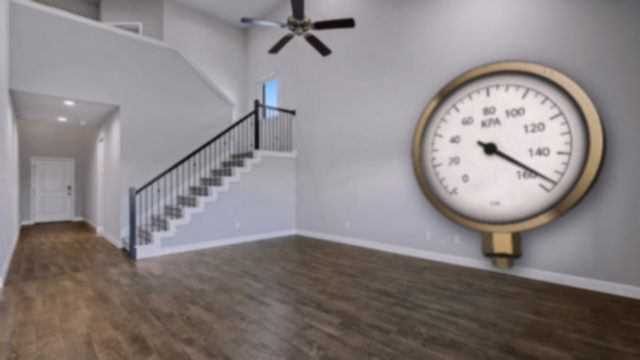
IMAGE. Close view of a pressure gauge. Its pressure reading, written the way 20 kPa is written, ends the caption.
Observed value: 155 kPa
